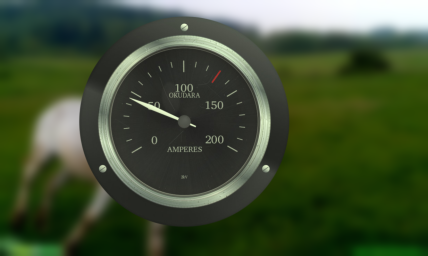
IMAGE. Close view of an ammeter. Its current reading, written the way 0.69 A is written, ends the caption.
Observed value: 45 A
